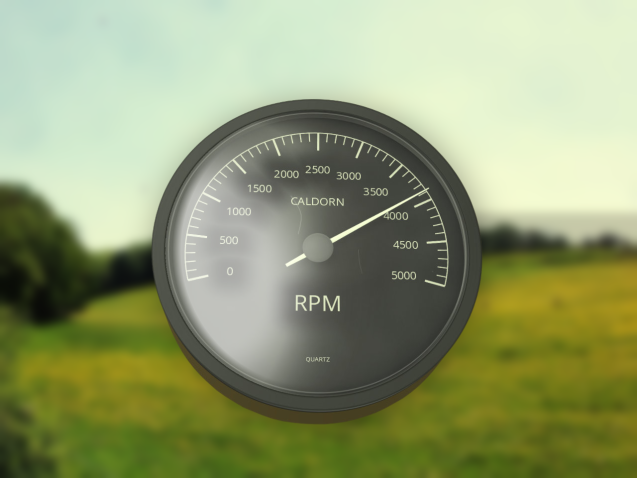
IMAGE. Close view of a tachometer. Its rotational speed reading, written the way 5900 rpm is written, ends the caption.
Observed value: 3900 rpm
